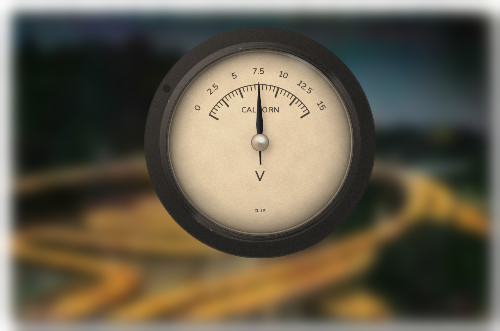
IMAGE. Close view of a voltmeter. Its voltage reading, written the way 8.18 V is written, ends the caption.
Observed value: 7.5 V
